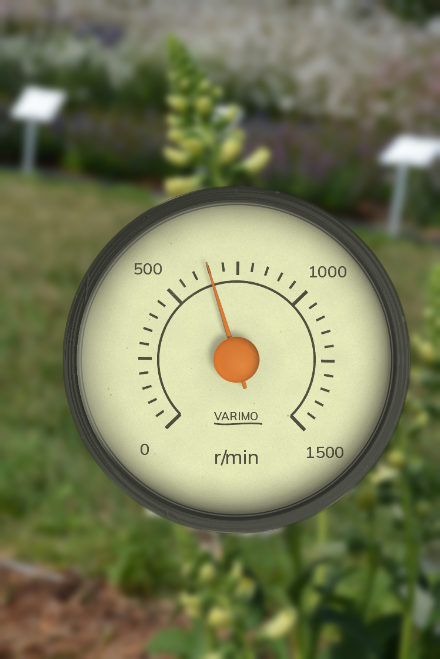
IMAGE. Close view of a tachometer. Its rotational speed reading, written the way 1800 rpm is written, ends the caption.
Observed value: 650 rpm
